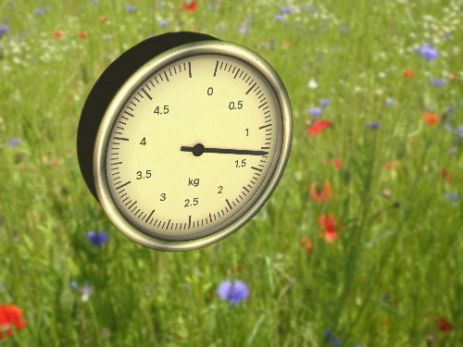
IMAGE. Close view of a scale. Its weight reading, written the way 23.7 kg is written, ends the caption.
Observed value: 1.3 kg
